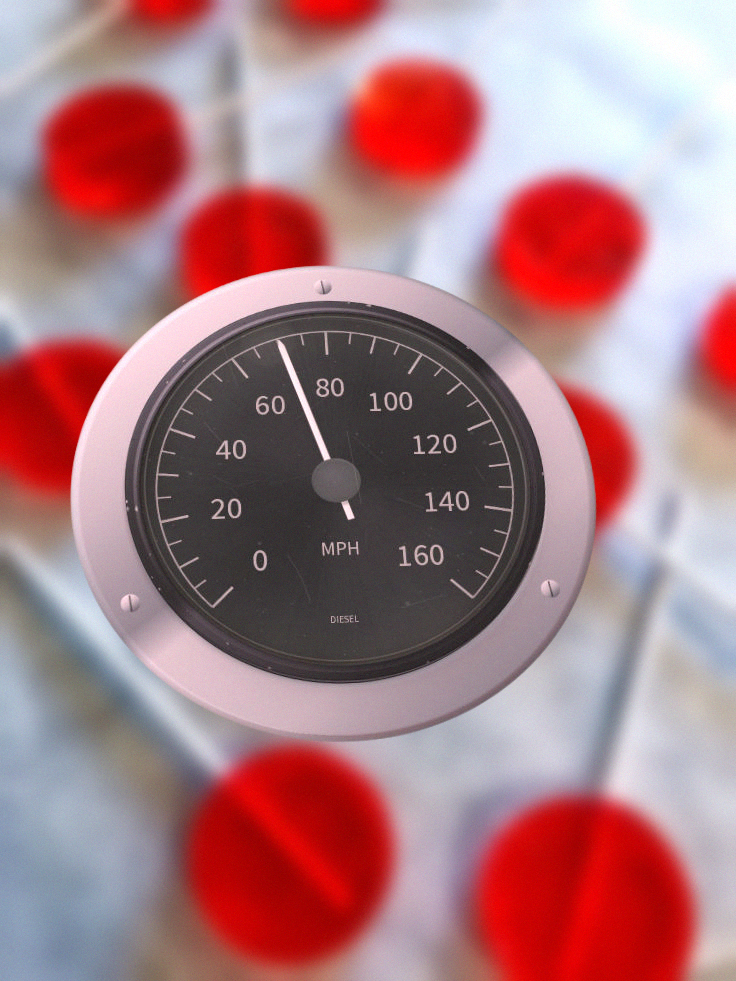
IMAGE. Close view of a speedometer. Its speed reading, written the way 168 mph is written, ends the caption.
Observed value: 70 mph
